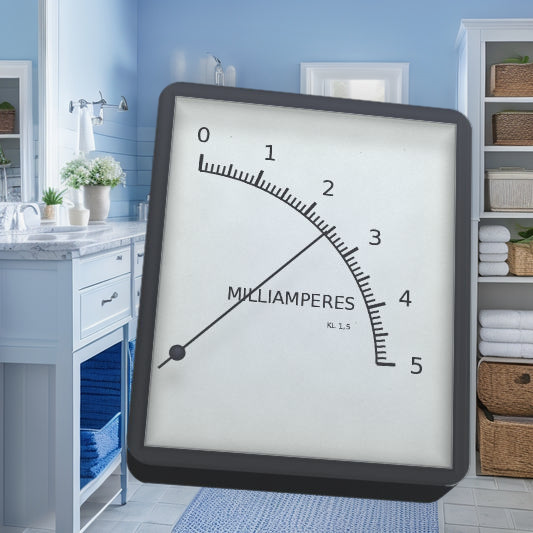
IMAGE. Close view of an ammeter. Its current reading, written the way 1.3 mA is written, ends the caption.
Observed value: 2.5 mA
